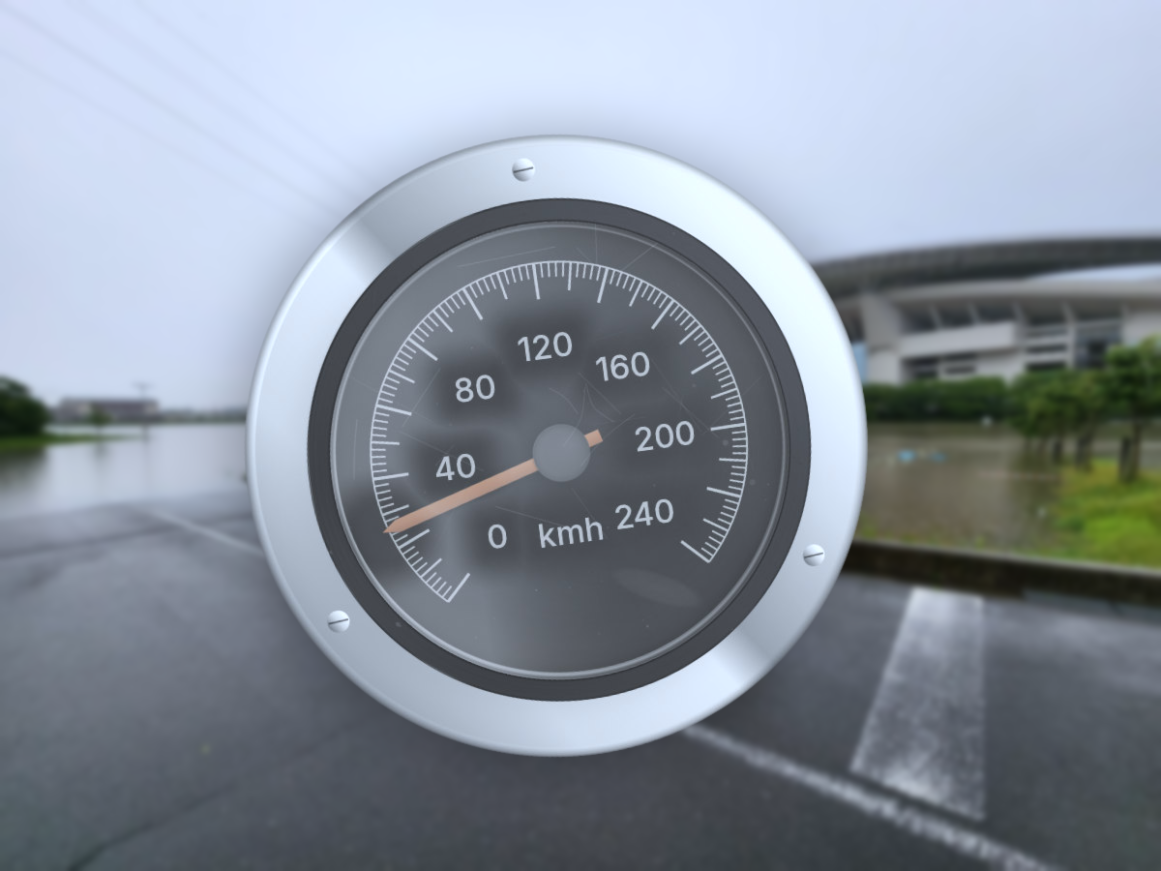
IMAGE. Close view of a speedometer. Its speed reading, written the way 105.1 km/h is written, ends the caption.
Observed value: 26 km/h
